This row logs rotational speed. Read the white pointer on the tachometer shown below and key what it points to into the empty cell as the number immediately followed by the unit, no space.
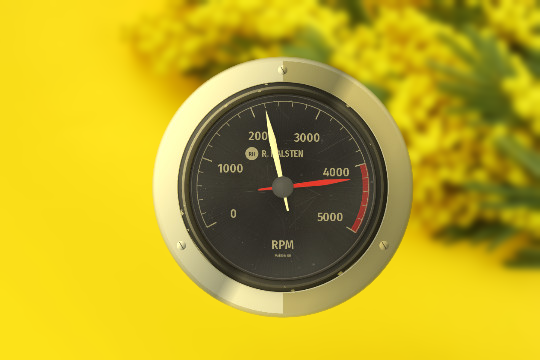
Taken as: 2200rpm
